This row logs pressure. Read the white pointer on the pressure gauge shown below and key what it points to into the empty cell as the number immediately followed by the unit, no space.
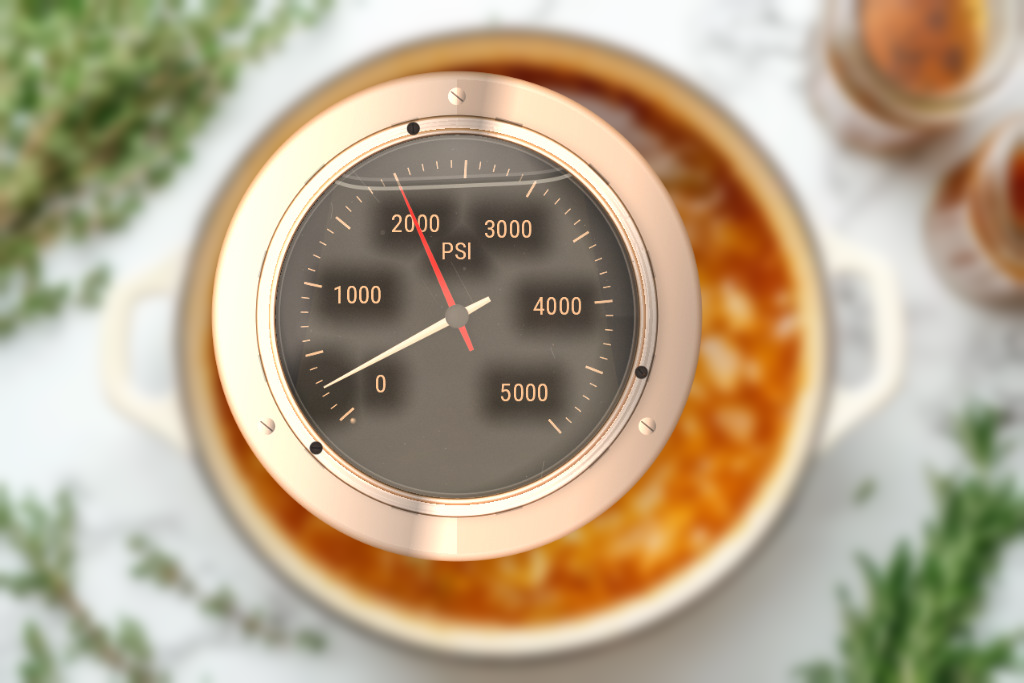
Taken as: 250psi
